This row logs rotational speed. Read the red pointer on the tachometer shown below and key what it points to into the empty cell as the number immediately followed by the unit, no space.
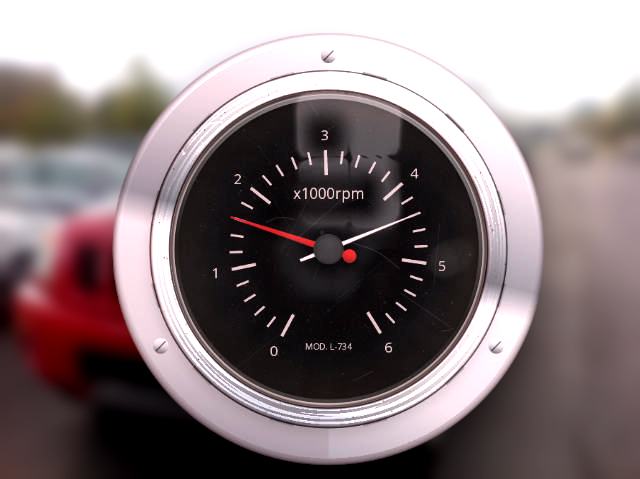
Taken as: 1600rpm
